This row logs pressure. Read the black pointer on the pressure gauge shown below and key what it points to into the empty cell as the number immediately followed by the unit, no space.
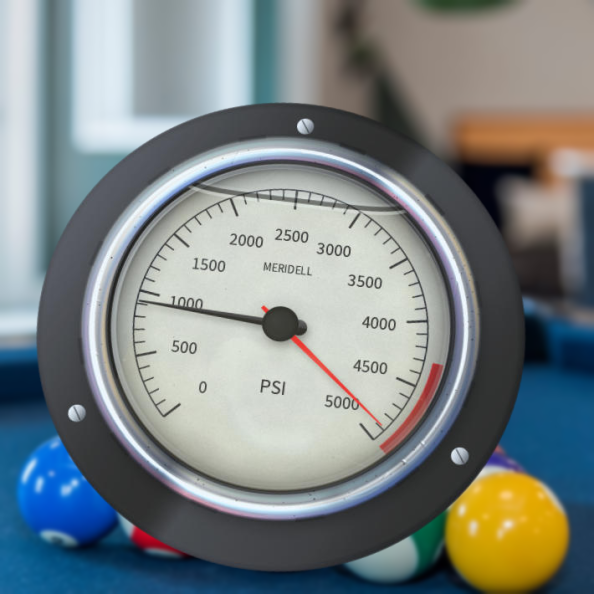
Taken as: 900psi
